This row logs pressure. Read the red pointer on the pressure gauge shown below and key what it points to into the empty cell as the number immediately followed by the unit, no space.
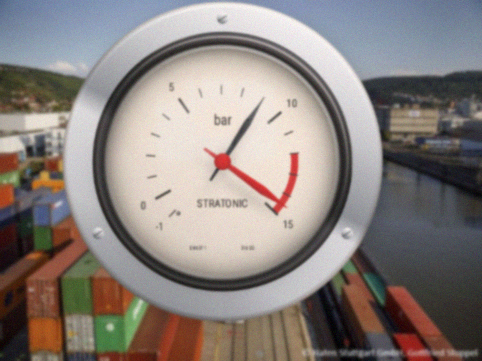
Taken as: 14.5bar
